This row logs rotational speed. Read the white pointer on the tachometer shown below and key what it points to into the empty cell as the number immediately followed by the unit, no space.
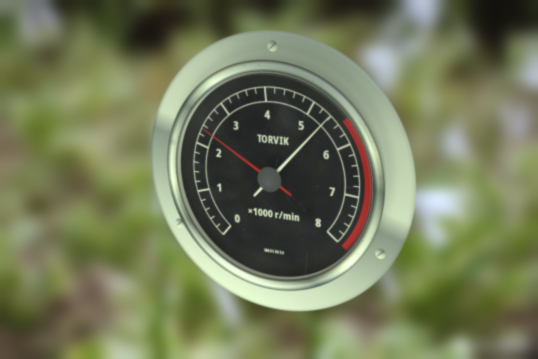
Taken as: 5400rpm
